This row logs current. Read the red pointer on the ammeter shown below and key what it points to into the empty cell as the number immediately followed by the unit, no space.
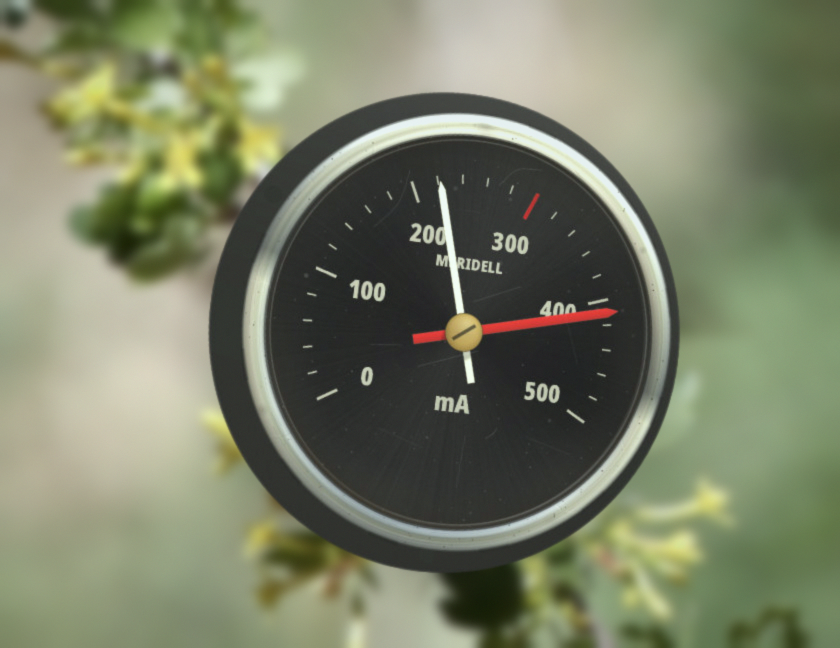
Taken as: 410mA
